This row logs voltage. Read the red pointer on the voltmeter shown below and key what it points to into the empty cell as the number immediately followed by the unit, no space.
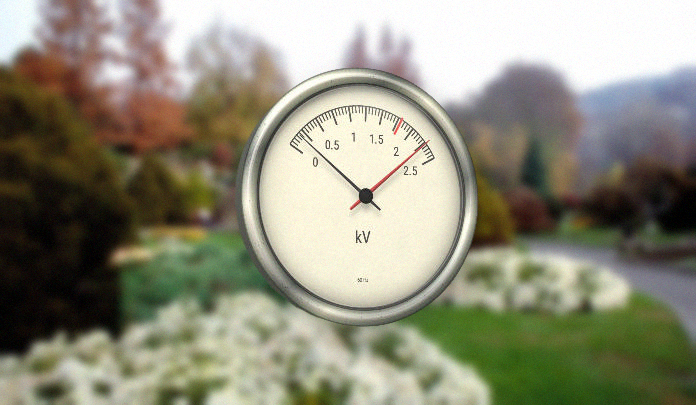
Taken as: 2.25kV
